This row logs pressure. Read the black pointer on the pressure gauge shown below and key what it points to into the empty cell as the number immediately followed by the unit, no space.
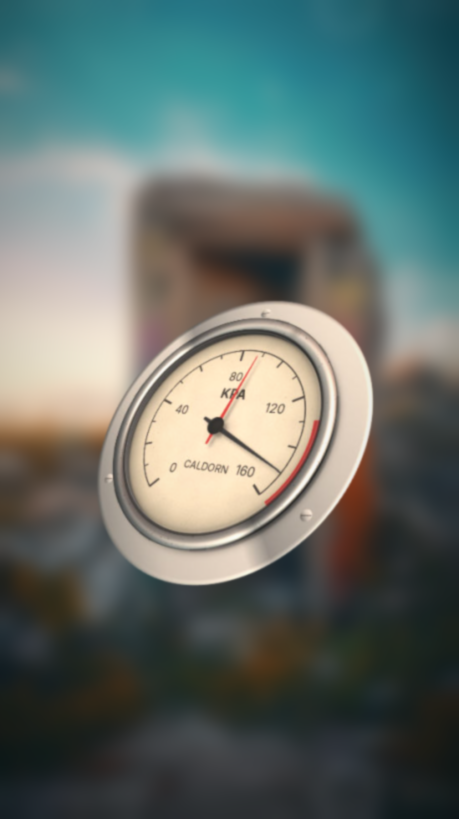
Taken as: 150kPa
